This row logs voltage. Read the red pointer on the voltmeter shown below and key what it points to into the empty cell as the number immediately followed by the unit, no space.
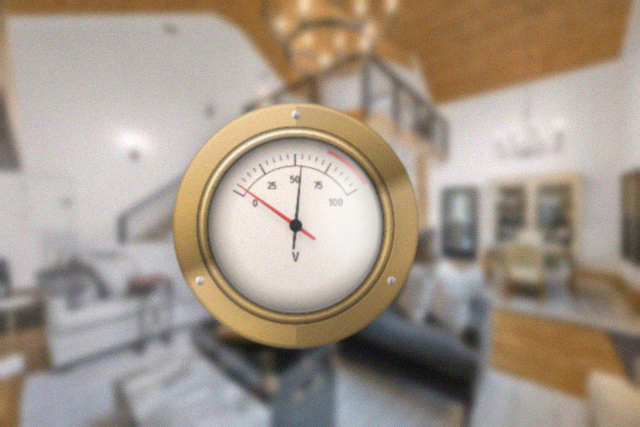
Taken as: 5V
